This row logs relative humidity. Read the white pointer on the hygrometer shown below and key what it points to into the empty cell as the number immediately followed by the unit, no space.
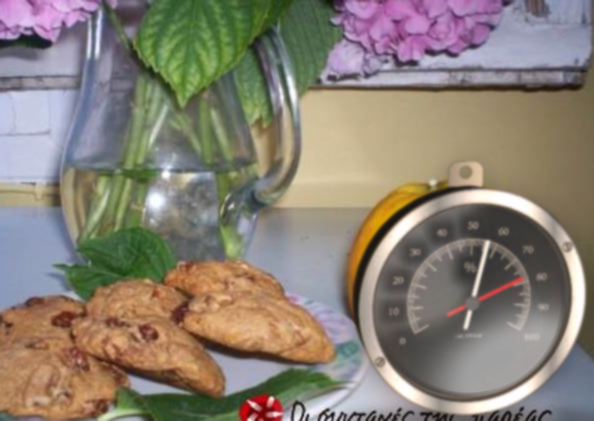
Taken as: 55%
